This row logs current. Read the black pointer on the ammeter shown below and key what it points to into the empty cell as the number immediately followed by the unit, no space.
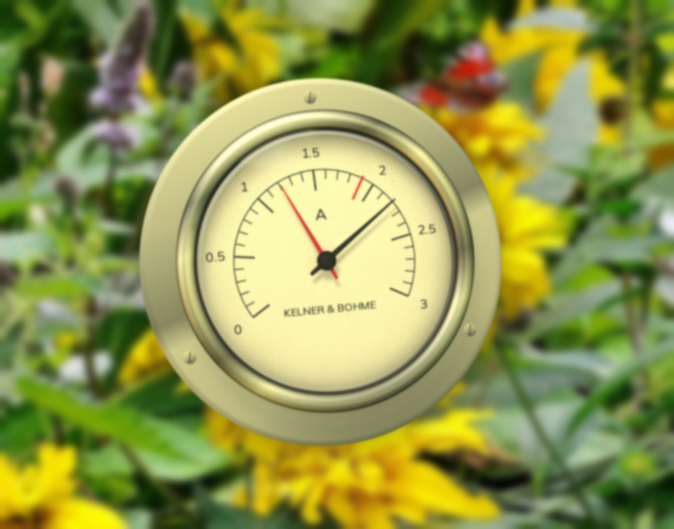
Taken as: 2.2A
